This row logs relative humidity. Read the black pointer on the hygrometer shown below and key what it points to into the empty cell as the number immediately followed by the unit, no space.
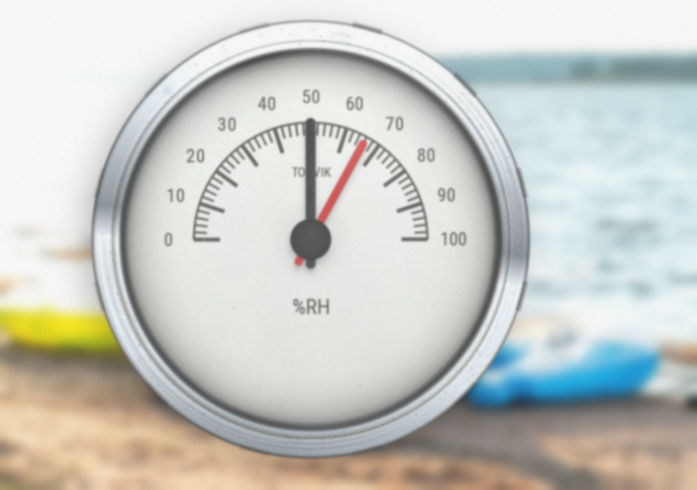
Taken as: 50%
